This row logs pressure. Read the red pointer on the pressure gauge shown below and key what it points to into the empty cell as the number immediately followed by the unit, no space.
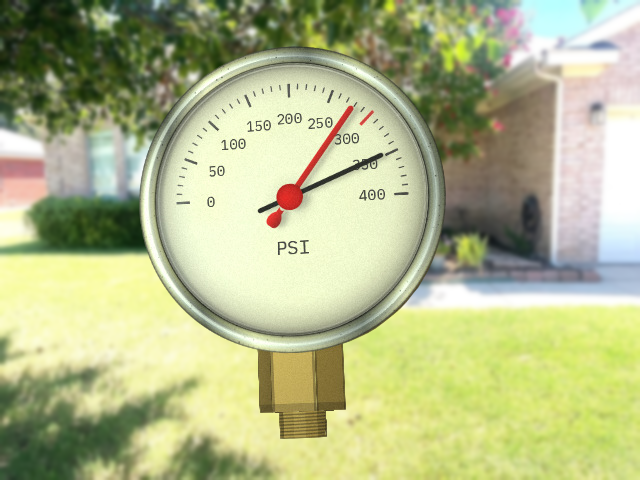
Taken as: 280psi
